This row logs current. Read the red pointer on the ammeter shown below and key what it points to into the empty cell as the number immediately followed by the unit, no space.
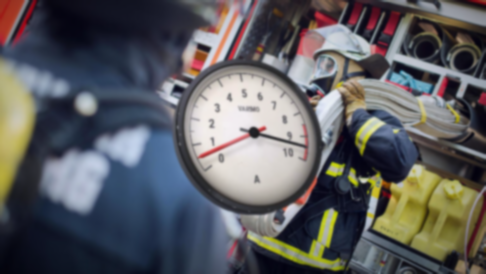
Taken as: 0.5A
